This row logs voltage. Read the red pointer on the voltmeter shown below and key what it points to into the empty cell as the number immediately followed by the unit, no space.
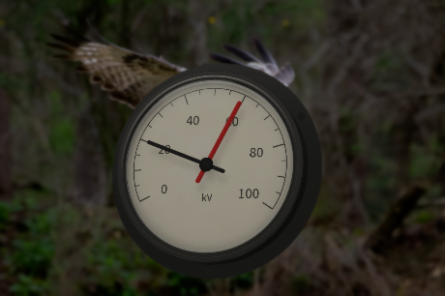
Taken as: 60kV
